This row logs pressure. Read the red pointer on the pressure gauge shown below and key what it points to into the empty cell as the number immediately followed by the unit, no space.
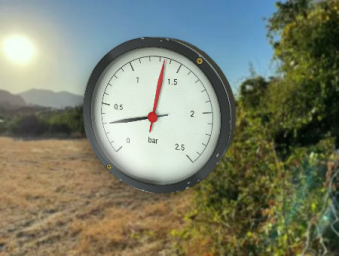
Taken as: 1.35bar
